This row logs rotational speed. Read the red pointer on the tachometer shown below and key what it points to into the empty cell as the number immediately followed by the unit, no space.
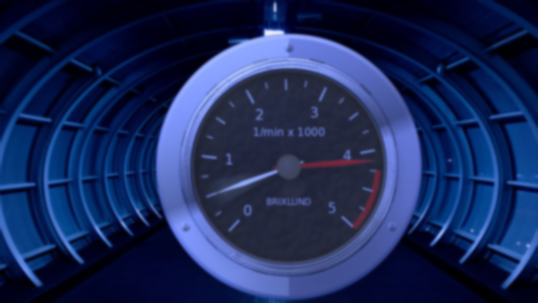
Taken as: 4125rpm
